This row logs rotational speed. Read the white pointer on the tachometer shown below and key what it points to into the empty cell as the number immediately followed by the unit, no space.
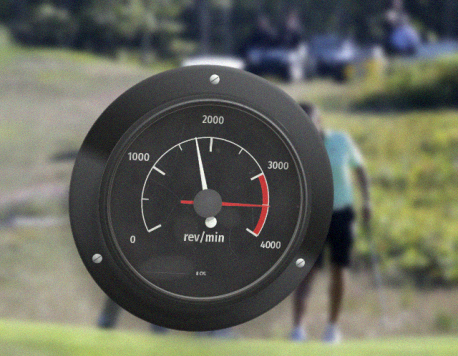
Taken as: 1750rpm
